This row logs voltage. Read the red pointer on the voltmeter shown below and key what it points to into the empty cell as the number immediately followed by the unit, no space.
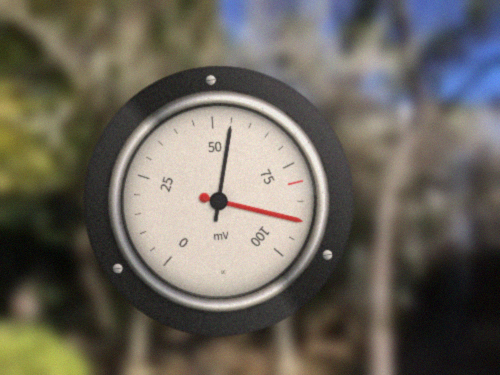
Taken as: 90mV
